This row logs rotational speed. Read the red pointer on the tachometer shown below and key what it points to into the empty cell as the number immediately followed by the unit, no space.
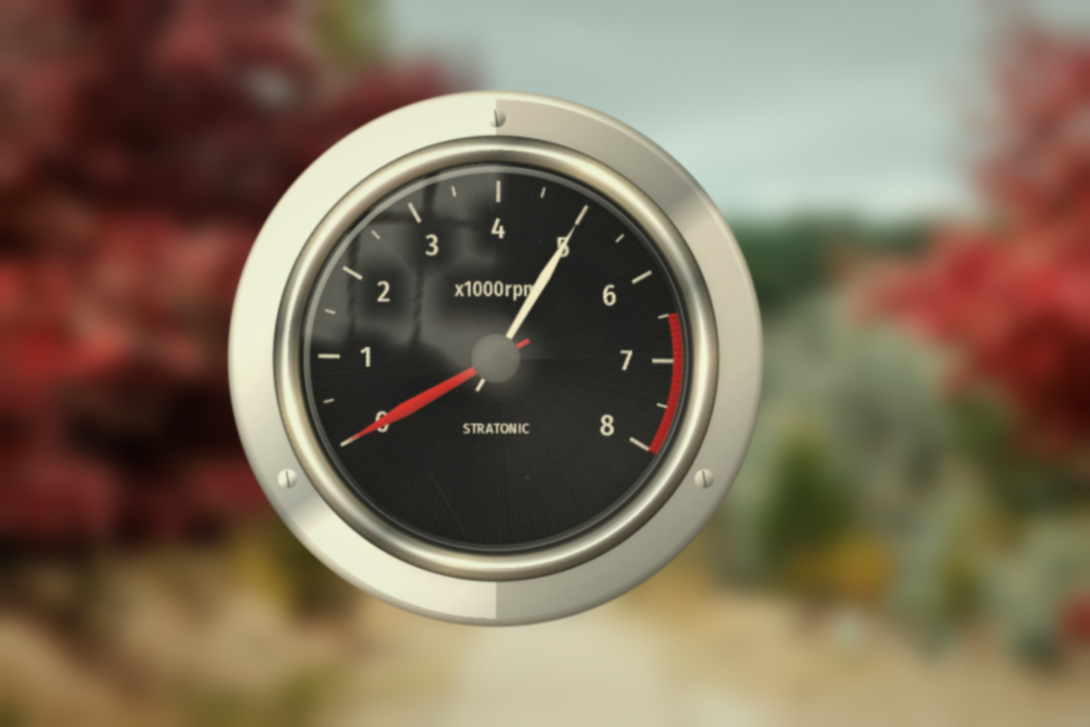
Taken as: 0rpm
